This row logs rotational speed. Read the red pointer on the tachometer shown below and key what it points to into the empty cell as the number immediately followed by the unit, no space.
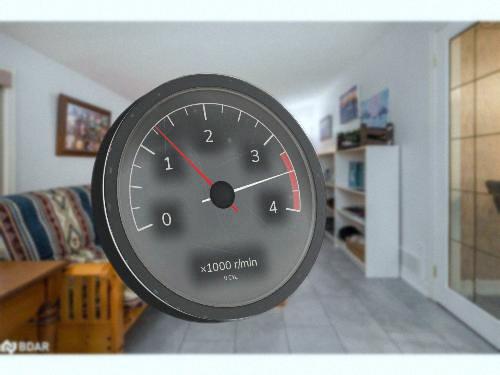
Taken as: 1250rpm
